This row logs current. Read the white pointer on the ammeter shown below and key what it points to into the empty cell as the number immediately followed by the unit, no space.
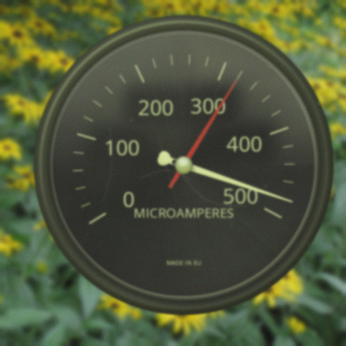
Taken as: 480µA
